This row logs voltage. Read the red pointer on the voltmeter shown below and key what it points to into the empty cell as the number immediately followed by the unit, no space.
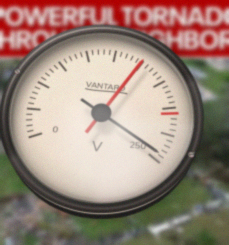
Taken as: 150V
